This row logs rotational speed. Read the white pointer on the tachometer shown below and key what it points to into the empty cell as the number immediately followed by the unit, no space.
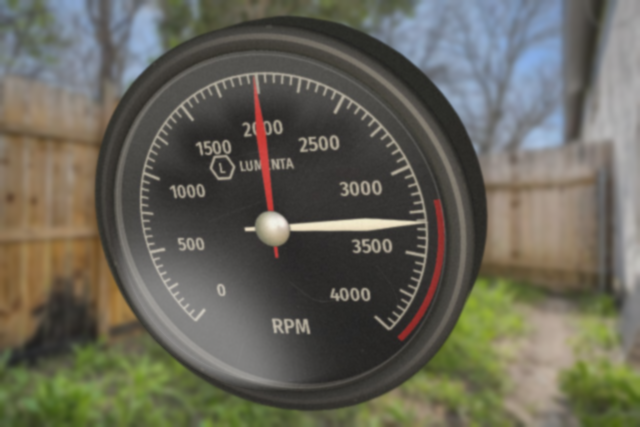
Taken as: 3300rpm
